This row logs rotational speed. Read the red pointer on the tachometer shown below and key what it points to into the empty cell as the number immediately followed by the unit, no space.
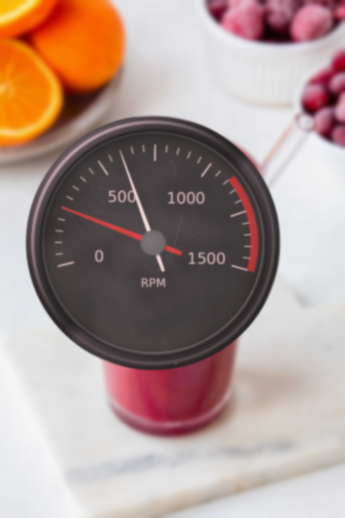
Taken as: 250rpm
